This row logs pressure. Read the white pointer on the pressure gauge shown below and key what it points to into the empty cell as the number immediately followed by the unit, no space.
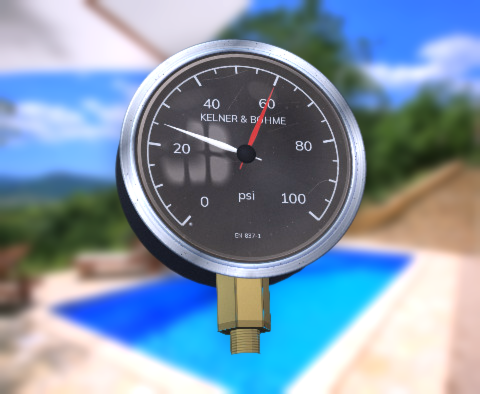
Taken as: 25psi
